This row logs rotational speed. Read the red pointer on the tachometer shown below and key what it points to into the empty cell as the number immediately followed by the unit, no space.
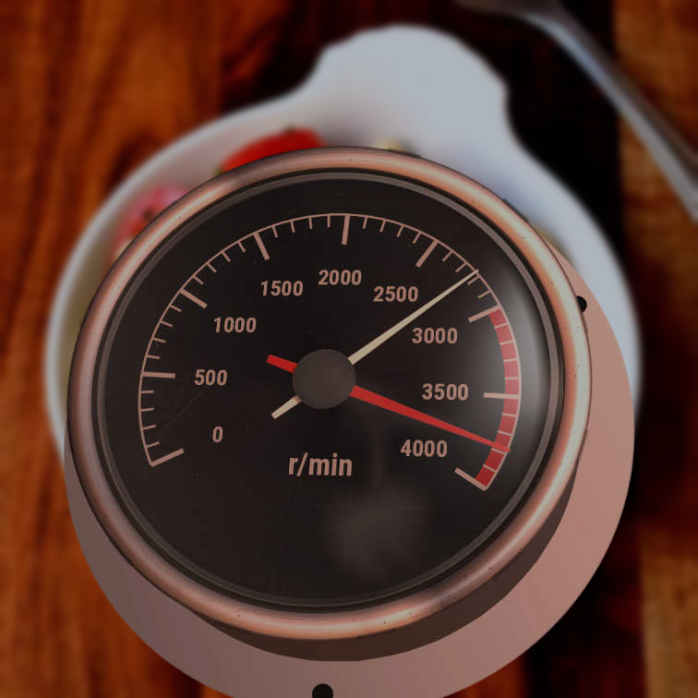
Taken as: 3800rpm
